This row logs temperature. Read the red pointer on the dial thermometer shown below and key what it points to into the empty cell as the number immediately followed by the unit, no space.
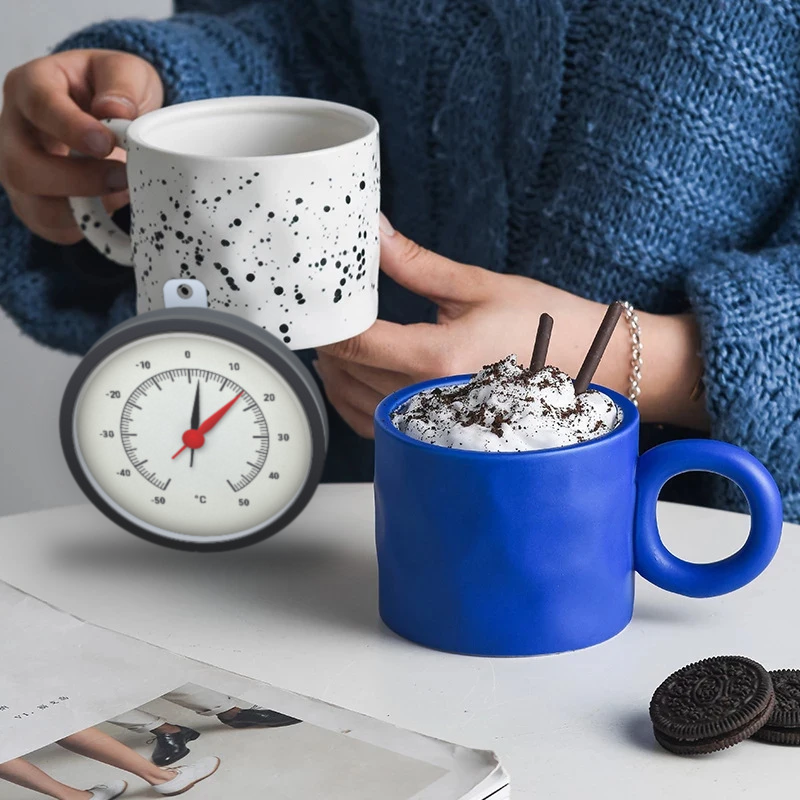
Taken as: 15°C
